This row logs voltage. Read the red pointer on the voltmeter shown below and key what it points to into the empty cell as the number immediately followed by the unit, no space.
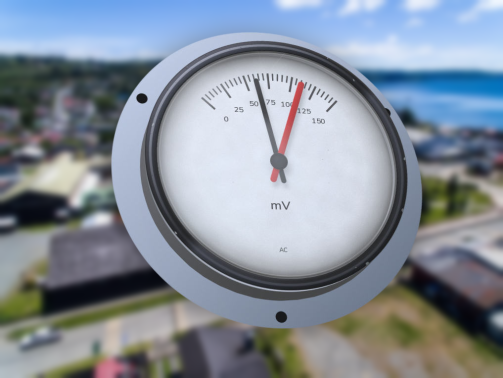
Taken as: 110mV
